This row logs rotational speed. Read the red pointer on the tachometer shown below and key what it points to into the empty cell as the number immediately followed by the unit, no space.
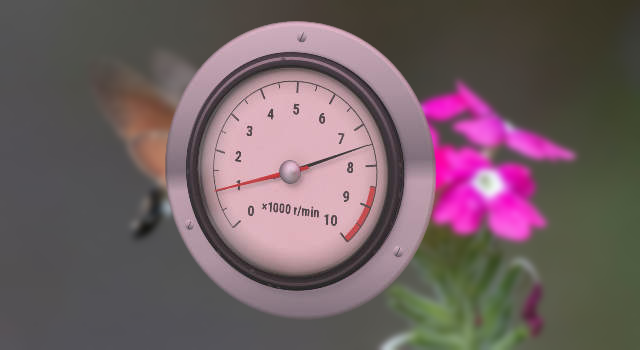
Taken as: 1000rpm
